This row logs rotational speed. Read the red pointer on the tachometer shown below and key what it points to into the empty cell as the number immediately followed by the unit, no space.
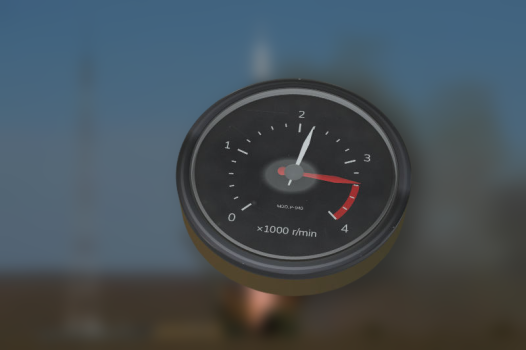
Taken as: 3400rpm
